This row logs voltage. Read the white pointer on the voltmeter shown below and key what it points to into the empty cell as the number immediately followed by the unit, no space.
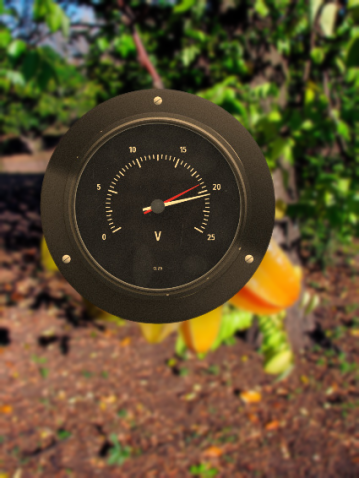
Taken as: 20.5V
